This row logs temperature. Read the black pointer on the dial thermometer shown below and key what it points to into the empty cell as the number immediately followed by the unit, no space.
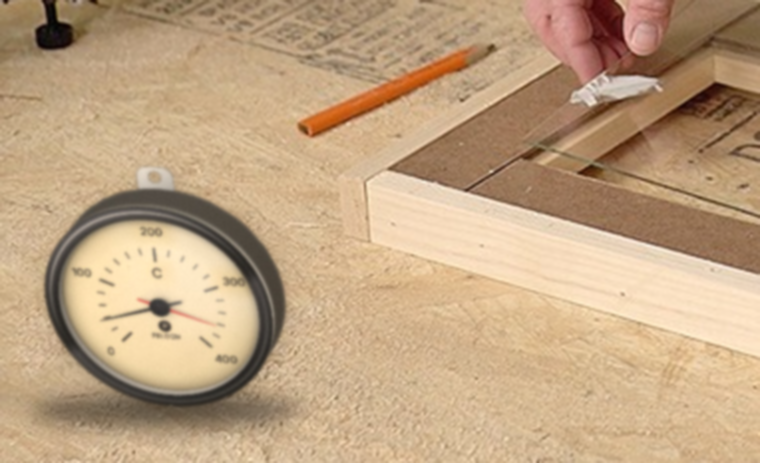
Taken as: 40°C
